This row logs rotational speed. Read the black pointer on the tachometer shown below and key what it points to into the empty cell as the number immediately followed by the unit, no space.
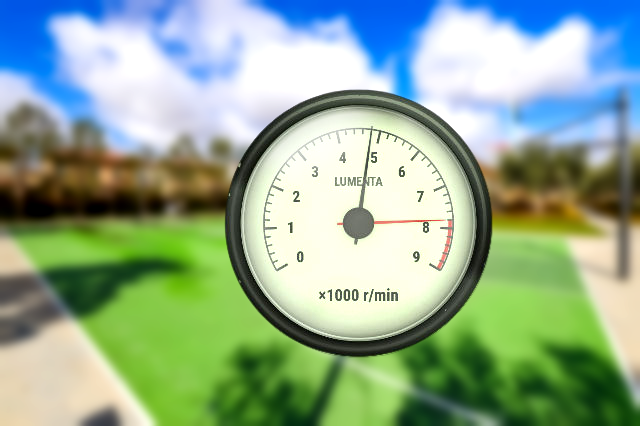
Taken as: 4800rpm
